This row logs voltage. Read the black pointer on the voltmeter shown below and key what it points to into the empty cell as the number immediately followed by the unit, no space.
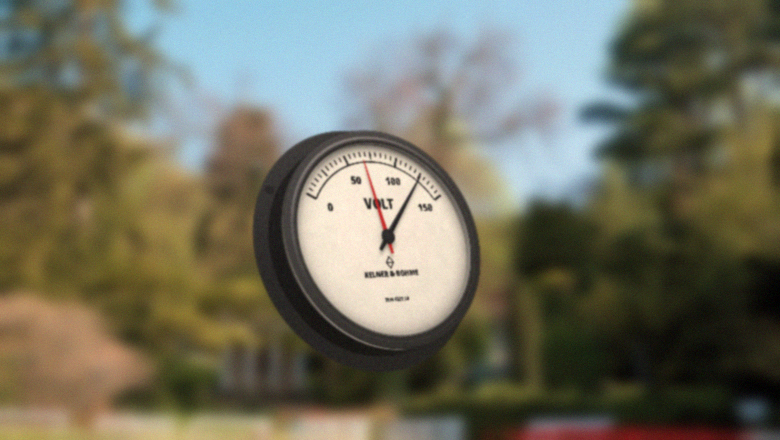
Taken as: 125V
